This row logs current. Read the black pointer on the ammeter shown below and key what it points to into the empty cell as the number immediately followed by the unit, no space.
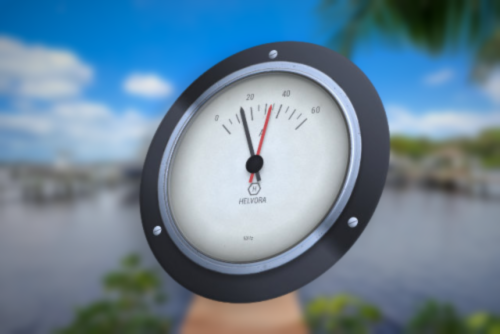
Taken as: 15A
